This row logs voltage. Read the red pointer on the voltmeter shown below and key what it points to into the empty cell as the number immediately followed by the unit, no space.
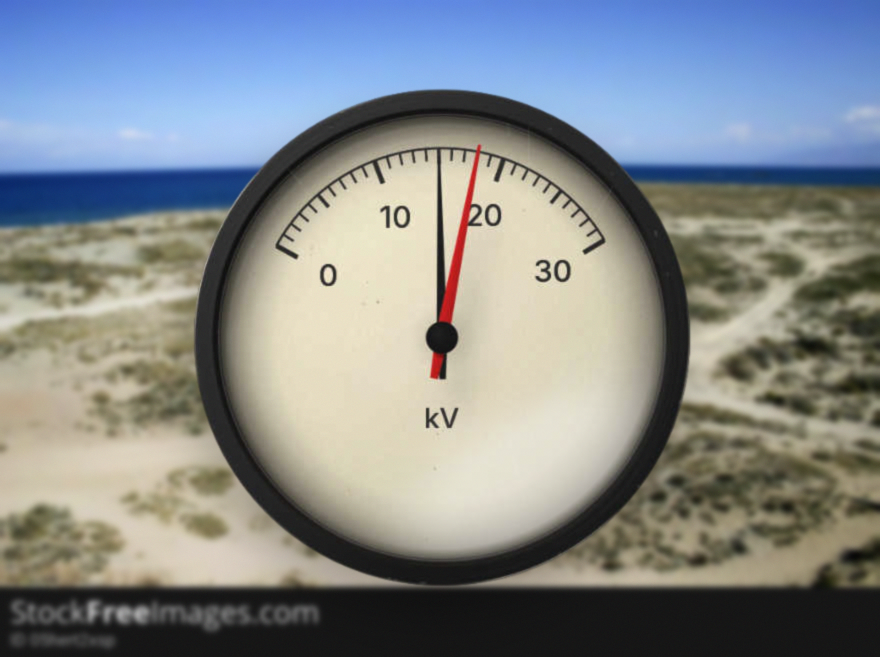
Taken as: 18kV
